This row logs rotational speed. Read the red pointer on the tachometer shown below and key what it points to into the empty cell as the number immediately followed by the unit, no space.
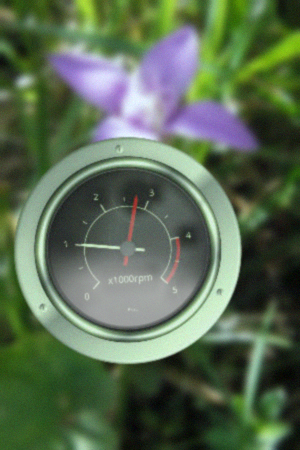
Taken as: 2750rpm
